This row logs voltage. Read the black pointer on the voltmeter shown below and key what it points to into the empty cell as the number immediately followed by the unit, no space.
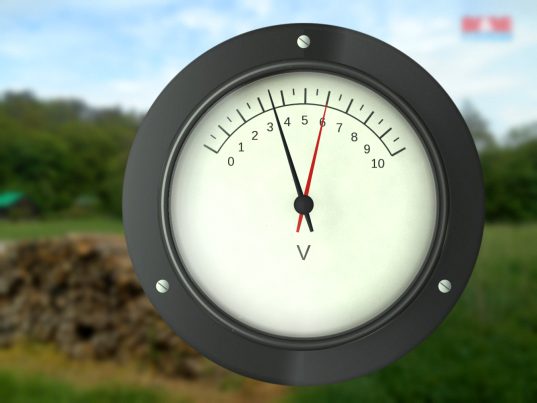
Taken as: 3.5V
